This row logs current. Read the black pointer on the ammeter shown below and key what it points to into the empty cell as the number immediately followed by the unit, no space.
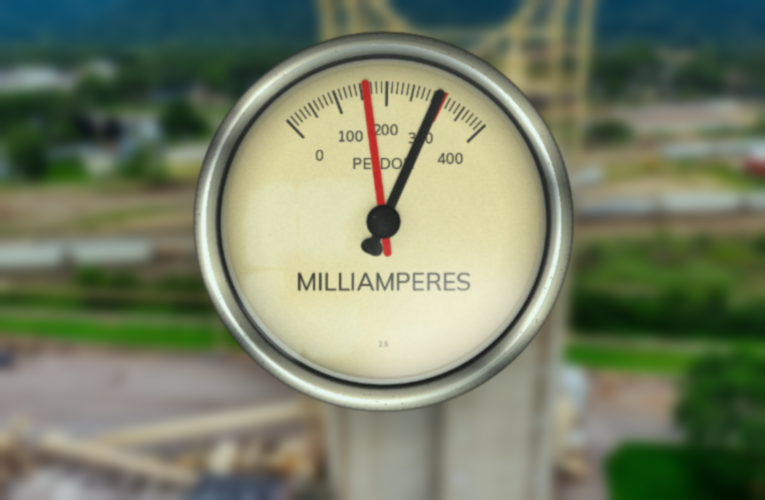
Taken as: 300mA
